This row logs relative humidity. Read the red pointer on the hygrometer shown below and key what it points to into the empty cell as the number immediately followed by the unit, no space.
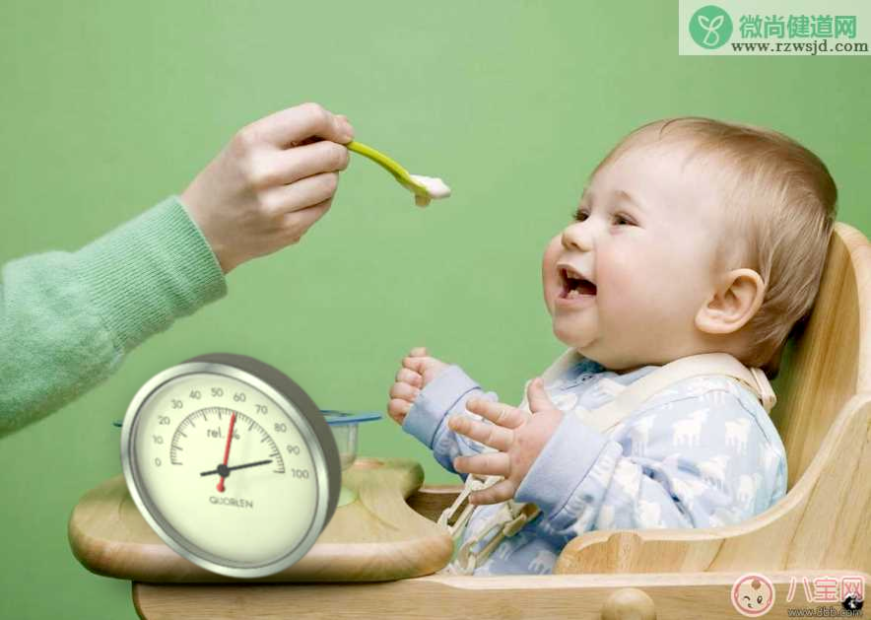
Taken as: 60%
